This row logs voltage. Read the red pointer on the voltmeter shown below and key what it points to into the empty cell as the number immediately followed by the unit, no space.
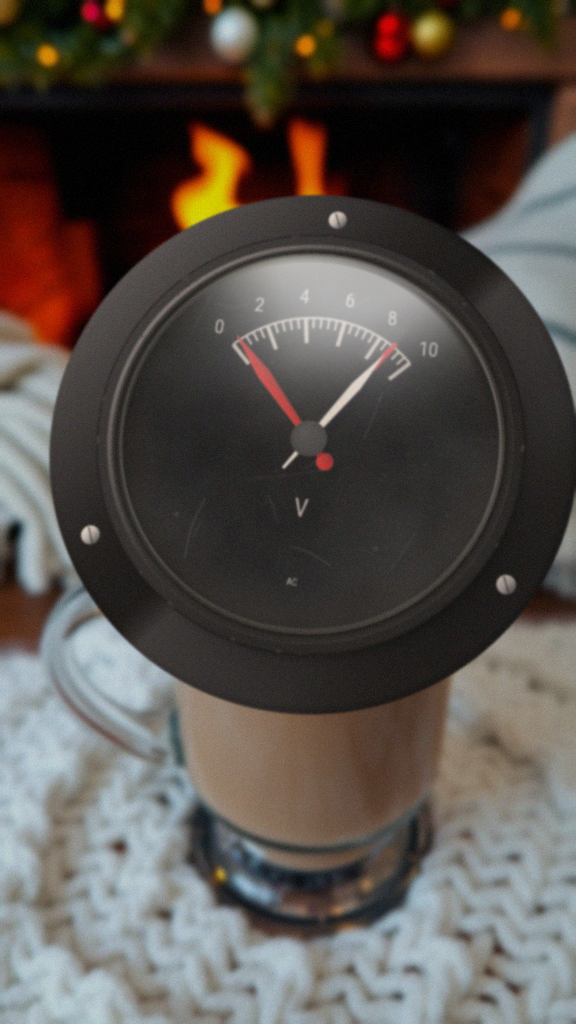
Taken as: 0.4V
